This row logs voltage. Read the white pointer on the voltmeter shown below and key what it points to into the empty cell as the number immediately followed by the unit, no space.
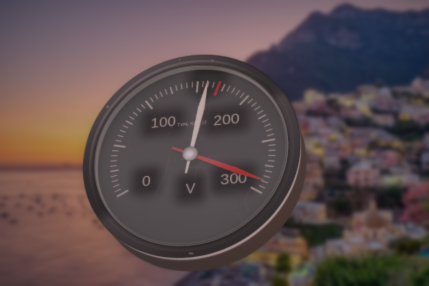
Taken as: 160V
